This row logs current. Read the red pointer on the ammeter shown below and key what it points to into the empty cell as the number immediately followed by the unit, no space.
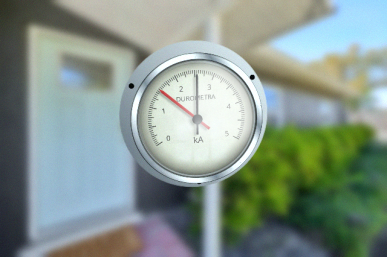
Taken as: 1.5kA
